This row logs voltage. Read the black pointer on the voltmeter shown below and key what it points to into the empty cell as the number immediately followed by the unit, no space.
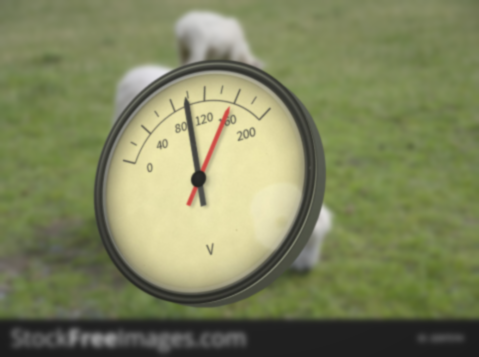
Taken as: 100V
